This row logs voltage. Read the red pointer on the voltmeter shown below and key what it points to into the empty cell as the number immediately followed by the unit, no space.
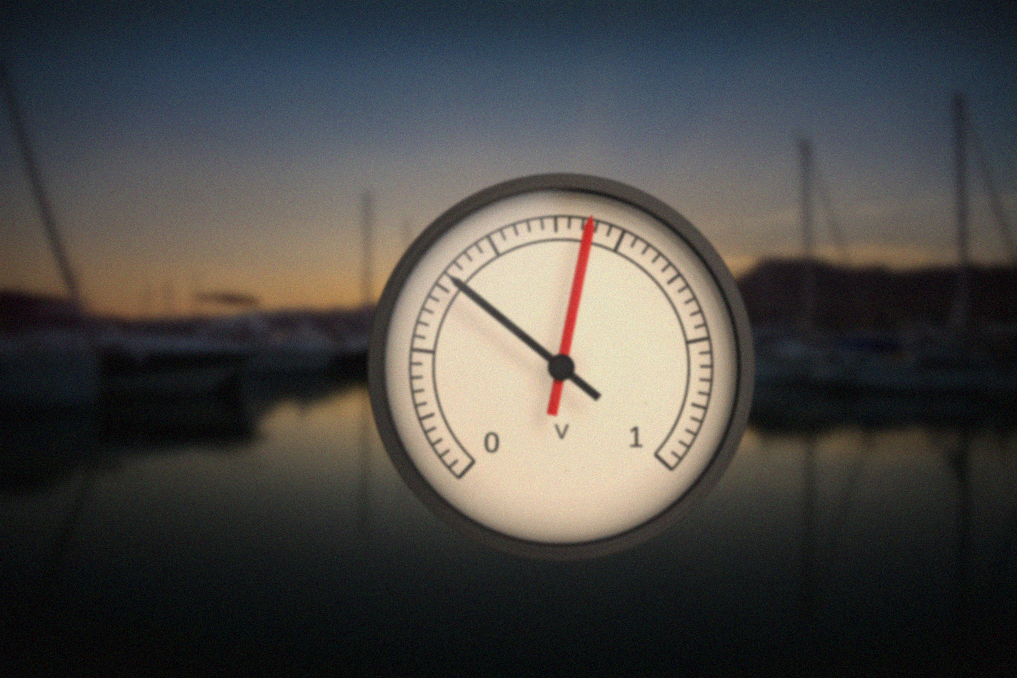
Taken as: 0.55V
